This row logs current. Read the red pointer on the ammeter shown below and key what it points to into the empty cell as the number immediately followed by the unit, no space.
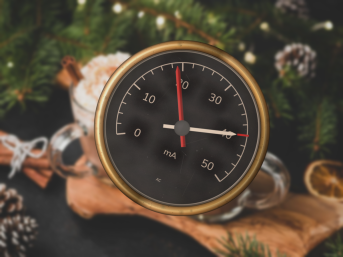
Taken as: 19mA
